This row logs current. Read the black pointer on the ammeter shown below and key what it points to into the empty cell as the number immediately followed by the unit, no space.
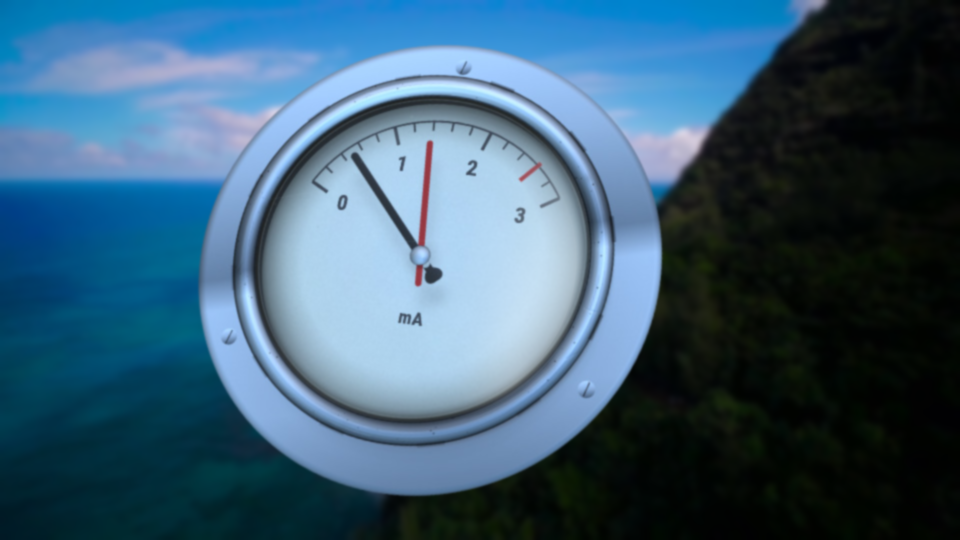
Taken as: 0.5mA
